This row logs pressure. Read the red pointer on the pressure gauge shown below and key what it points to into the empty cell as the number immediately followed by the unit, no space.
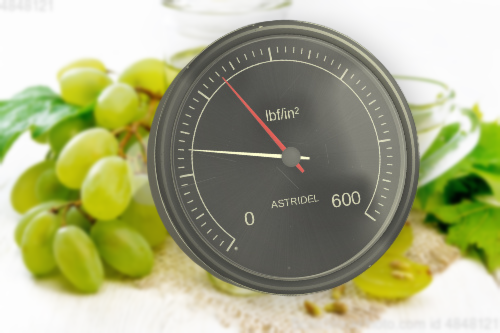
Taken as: 230psi
